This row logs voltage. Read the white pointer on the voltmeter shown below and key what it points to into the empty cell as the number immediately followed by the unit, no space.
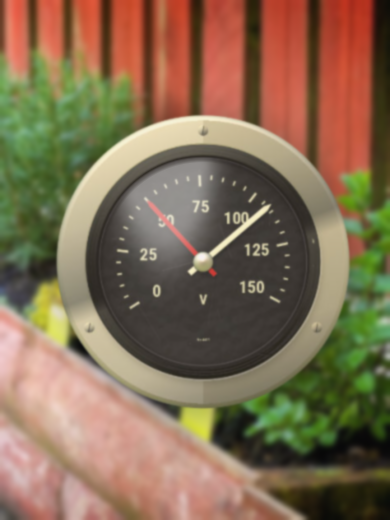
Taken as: 107.5V
